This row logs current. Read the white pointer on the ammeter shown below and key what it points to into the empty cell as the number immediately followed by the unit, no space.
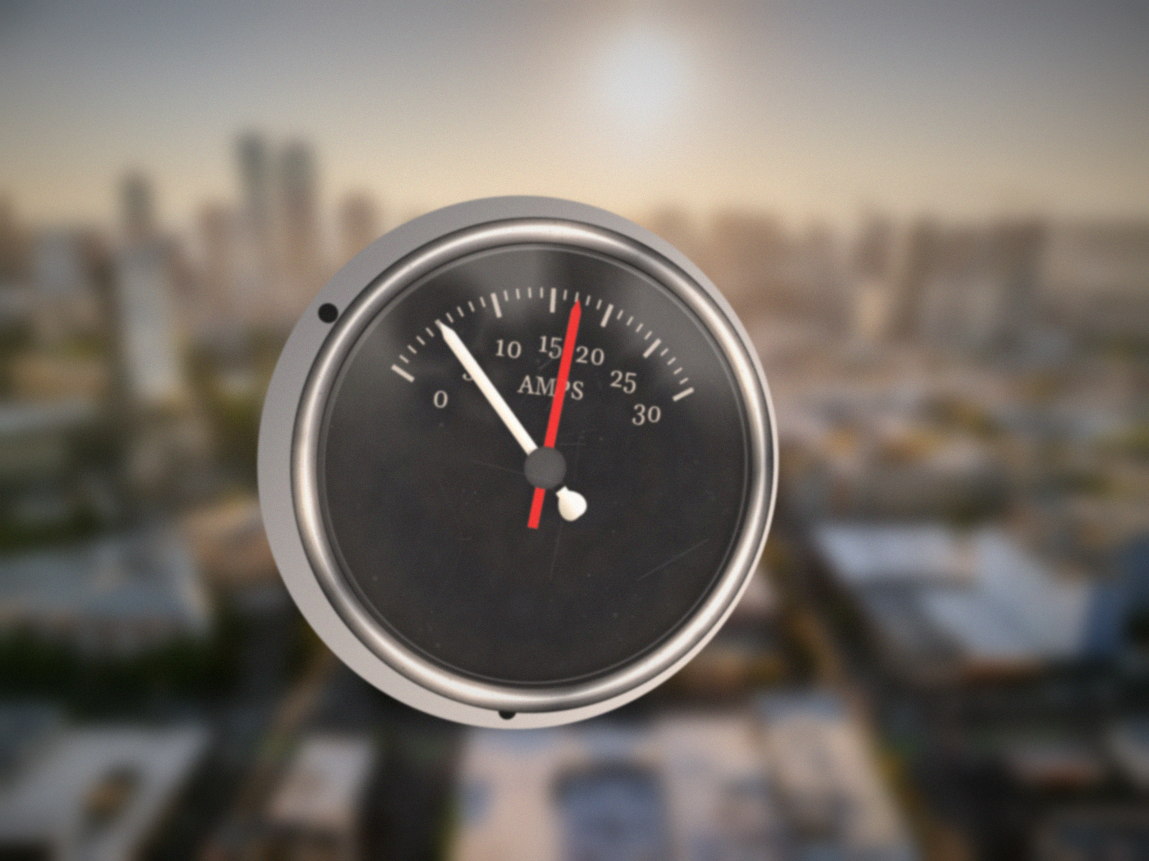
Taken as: 5A
